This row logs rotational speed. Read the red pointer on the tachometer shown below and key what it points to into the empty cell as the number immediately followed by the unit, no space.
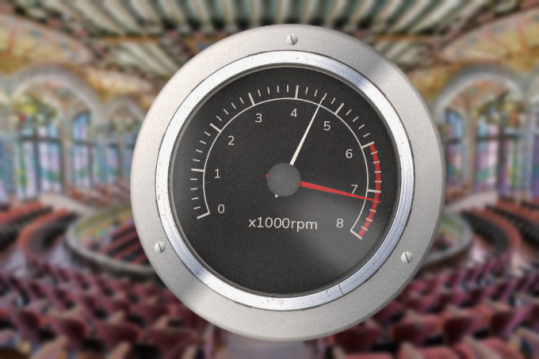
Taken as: 7200rpm
